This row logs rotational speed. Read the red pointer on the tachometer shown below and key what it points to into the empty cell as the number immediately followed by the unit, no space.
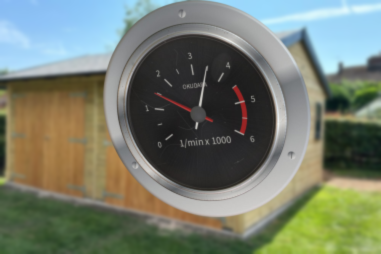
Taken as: 1500rpm
